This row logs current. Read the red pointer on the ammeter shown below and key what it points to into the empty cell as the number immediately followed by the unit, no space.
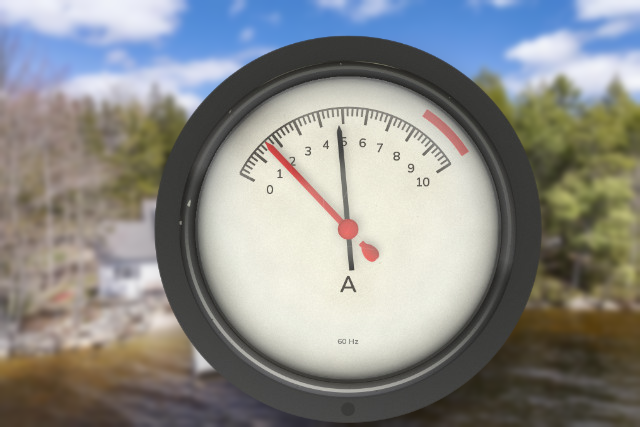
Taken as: 1.6A
